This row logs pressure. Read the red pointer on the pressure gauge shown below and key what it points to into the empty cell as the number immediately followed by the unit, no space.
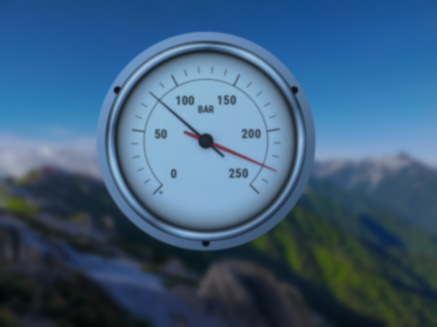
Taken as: 230bar
